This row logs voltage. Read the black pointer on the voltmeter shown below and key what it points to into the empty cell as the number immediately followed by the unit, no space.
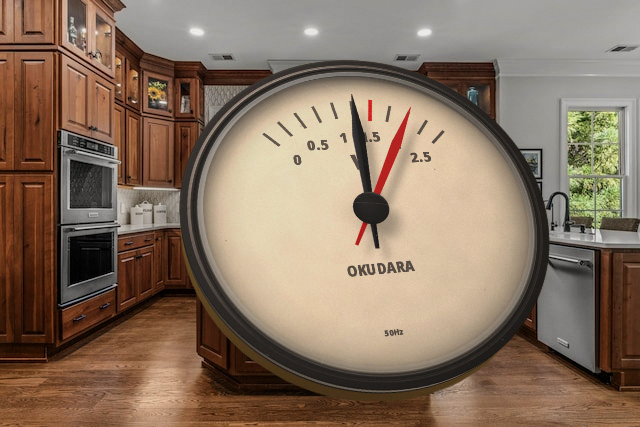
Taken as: 1.25V
